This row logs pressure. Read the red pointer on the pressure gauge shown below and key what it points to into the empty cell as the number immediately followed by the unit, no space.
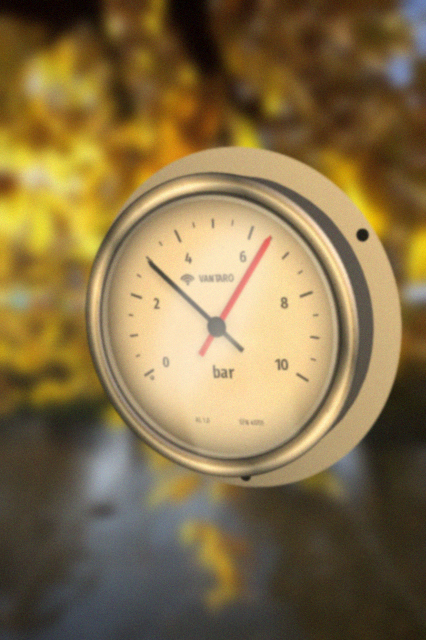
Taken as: 6.5bar
